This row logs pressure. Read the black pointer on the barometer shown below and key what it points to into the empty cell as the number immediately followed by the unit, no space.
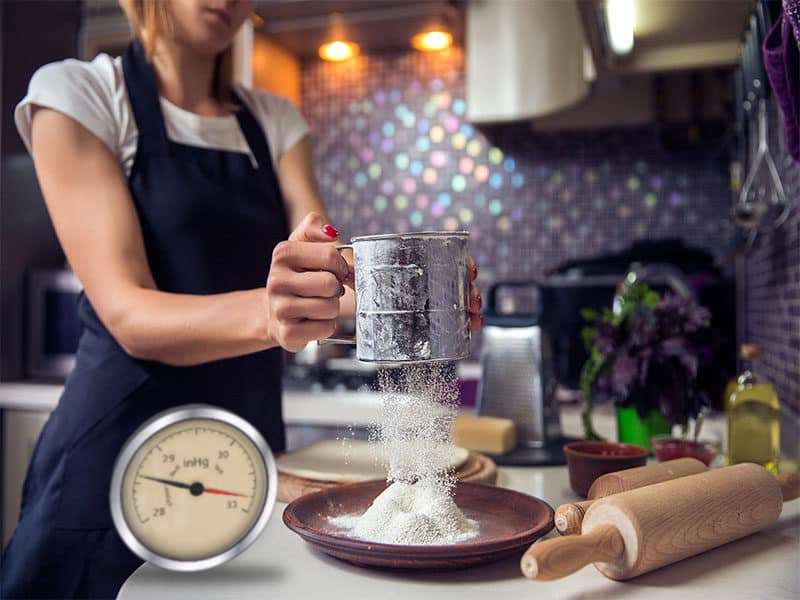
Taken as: 28.6inHg
